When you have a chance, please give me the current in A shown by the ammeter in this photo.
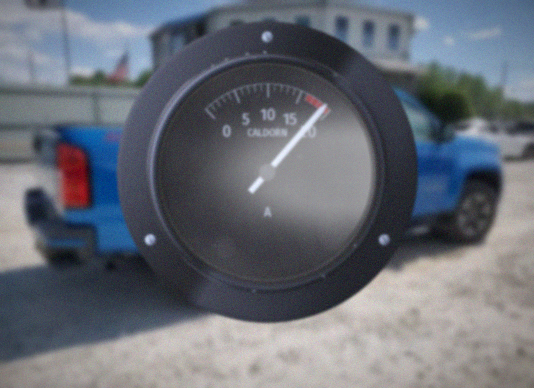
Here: 19 A
